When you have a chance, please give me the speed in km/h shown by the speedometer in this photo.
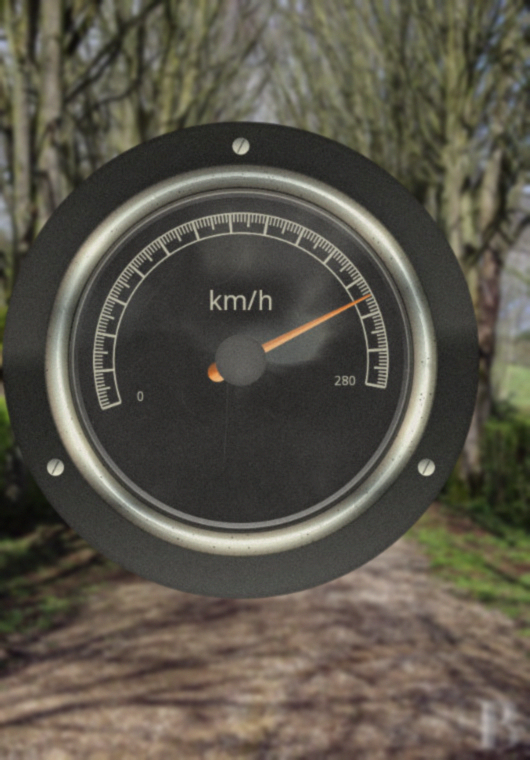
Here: 230 km/h
